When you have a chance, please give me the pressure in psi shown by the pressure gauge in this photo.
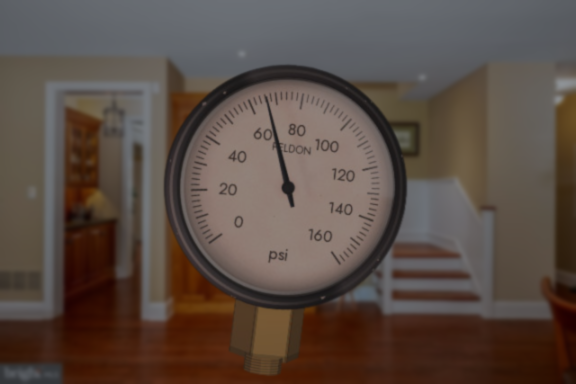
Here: 66 psi
